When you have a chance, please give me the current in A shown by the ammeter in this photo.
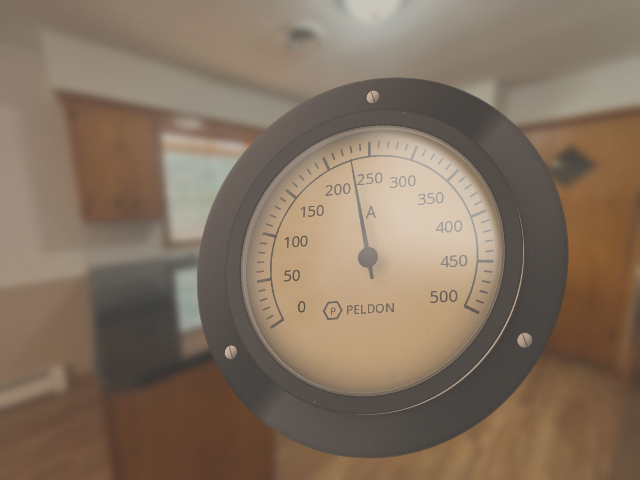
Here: 230 A
